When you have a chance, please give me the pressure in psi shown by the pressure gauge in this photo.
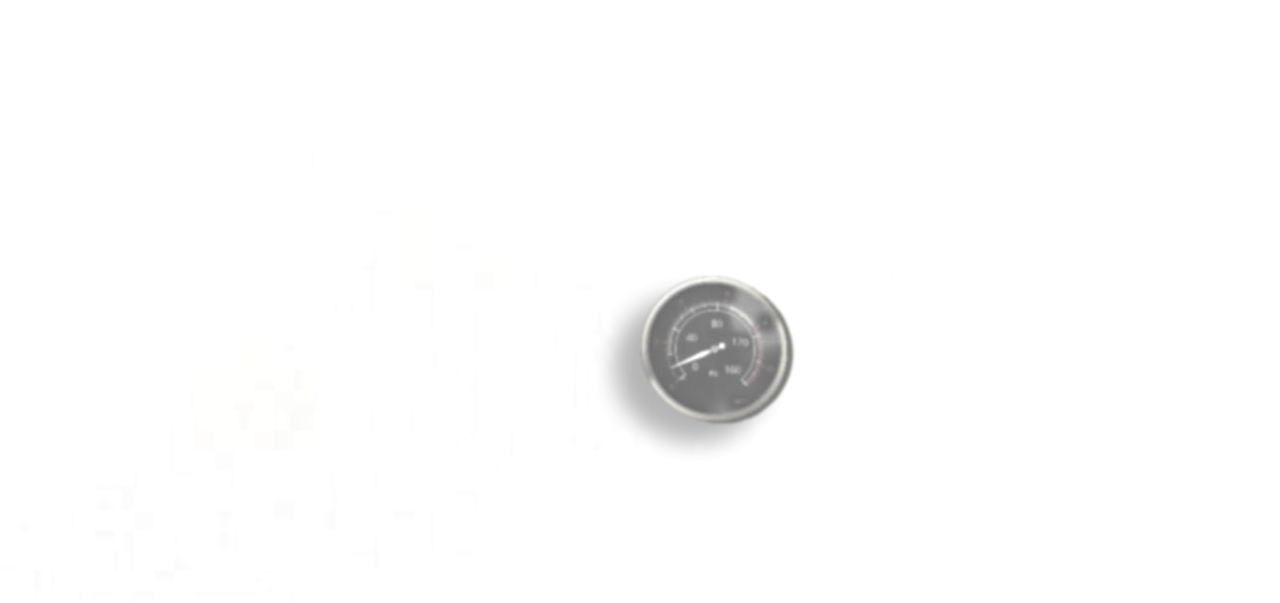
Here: 10 psi
